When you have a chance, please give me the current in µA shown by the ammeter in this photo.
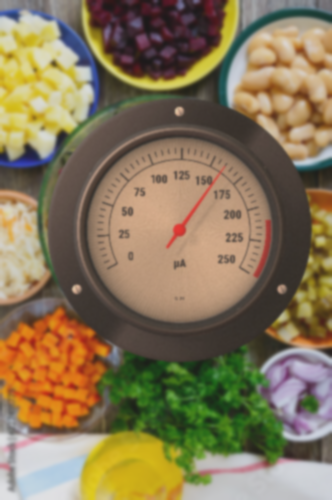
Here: 160 µA
